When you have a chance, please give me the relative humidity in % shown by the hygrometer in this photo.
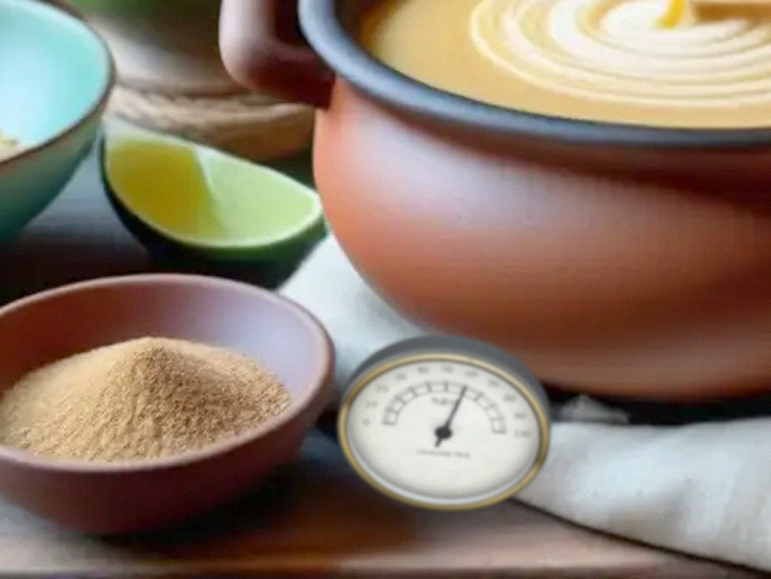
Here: 60 %
